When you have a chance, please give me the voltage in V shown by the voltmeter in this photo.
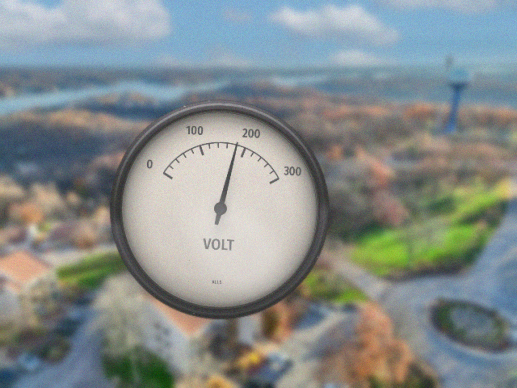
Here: 180 V
